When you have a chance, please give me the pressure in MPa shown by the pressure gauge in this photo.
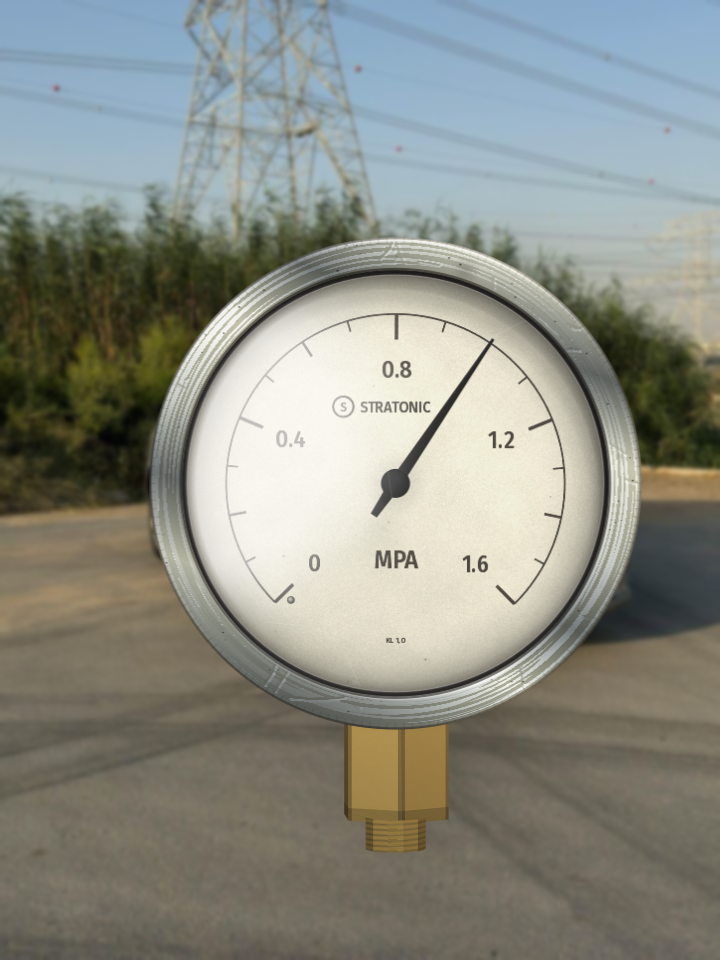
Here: 1 MPa
